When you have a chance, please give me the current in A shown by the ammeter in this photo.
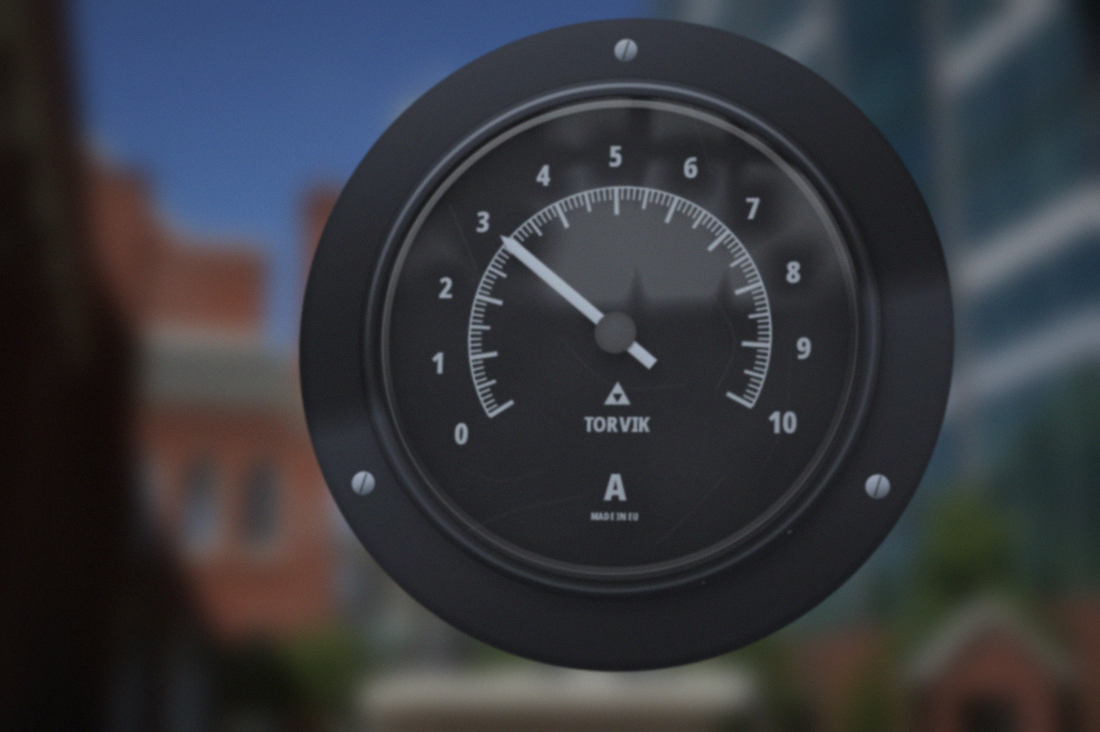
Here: 3 A
